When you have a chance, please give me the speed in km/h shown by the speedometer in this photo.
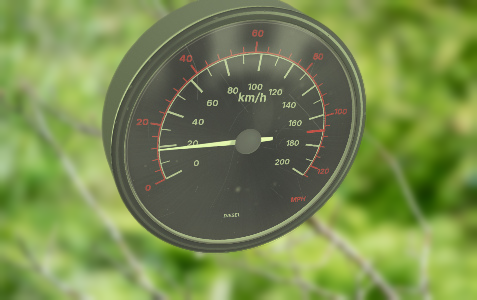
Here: 20 km/h
